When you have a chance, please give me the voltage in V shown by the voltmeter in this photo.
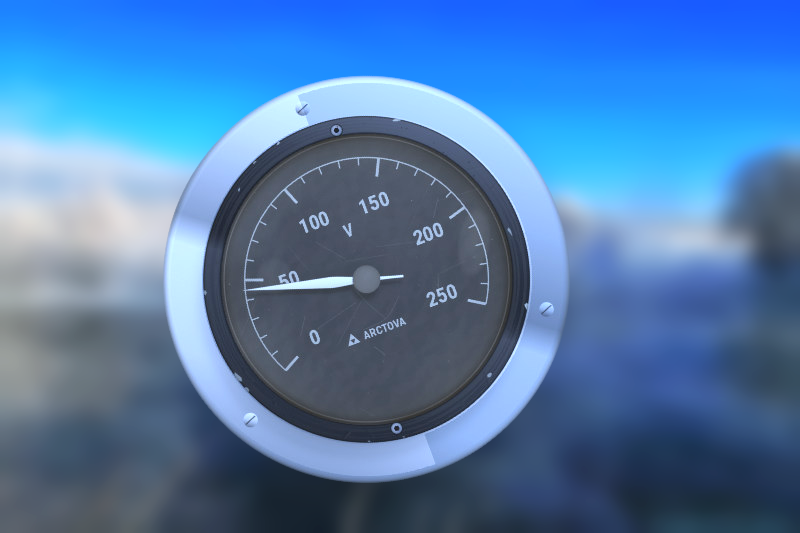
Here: 45 V
